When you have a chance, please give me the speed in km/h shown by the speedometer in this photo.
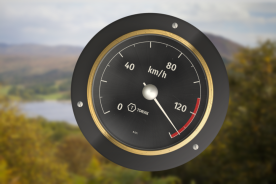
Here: 135 km/h
